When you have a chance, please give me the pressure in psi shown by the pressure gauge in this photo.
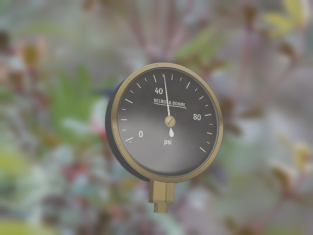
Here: 45 psi
